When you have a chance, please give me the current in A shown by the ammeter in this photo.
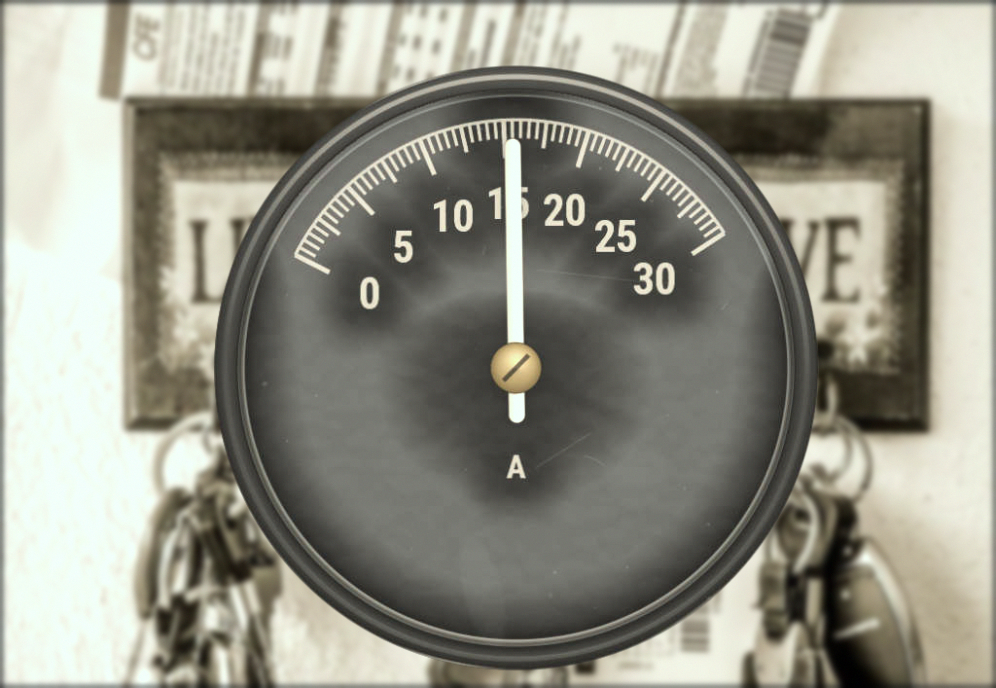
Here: 15.5 A
